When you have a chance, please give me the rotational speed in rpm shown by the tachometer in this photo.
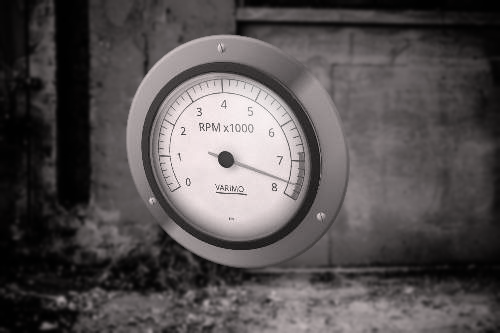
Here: 7600 rpm
